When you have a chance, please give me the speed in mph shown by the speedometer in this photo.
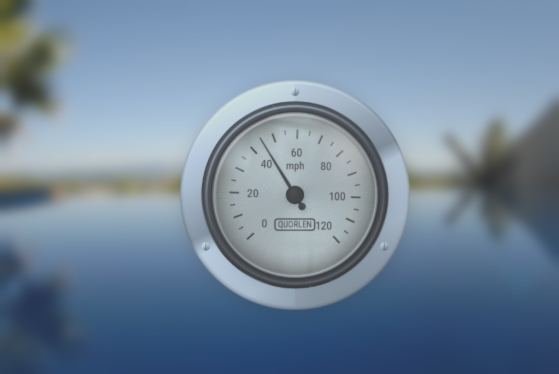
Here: 45 mph
